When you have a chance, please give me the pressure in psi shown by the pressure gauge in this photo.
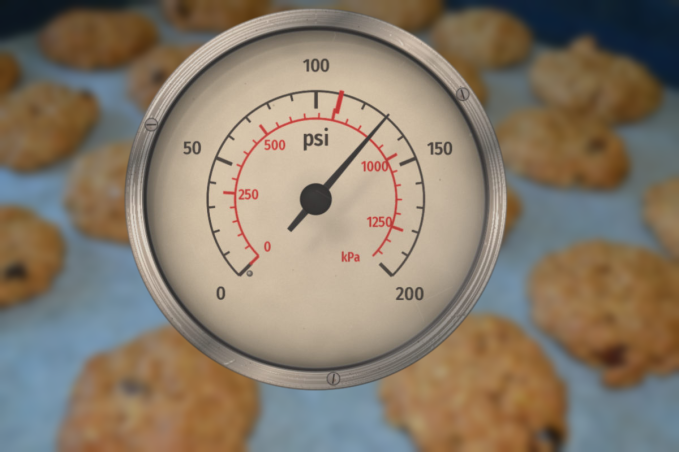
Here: 130 psi
